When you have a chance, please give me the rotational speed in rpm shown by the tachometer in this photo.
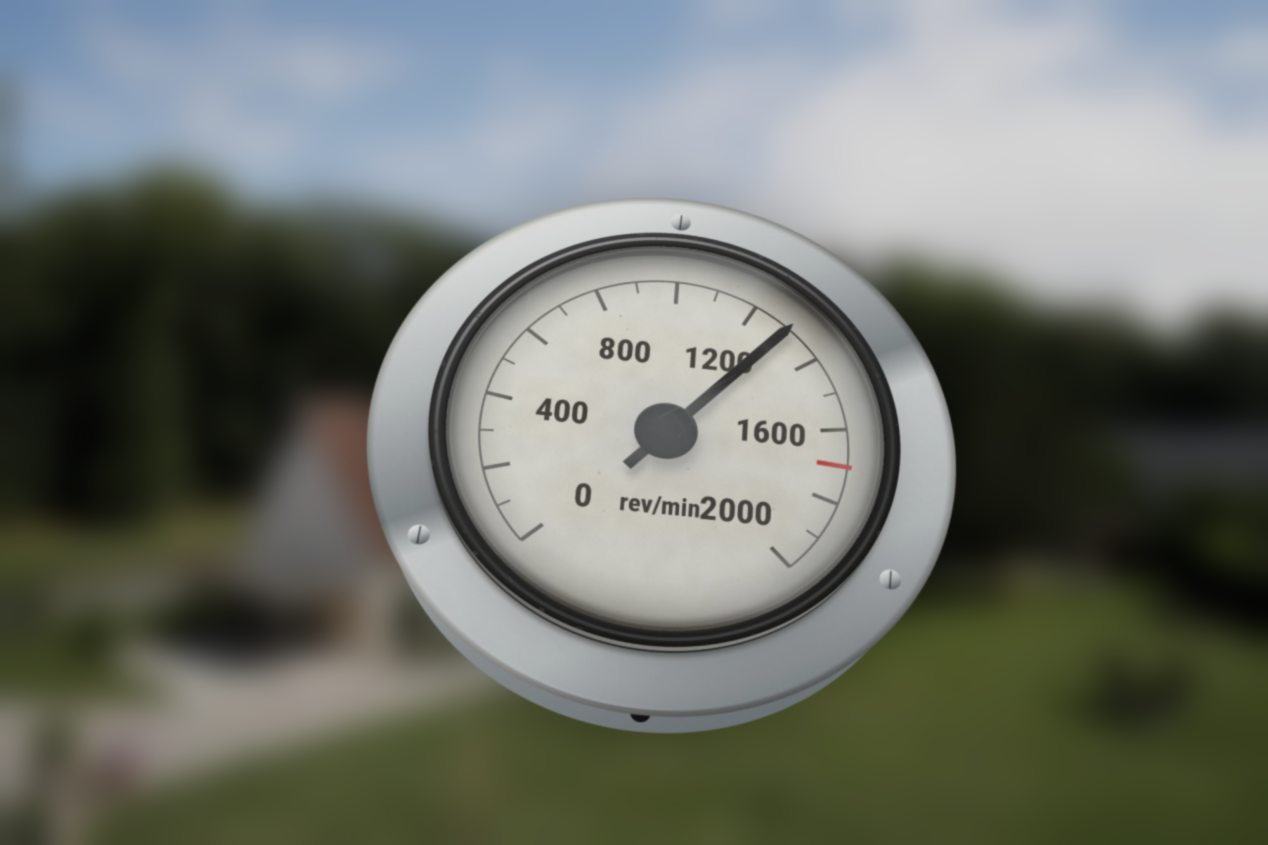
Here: 1300 rpm
